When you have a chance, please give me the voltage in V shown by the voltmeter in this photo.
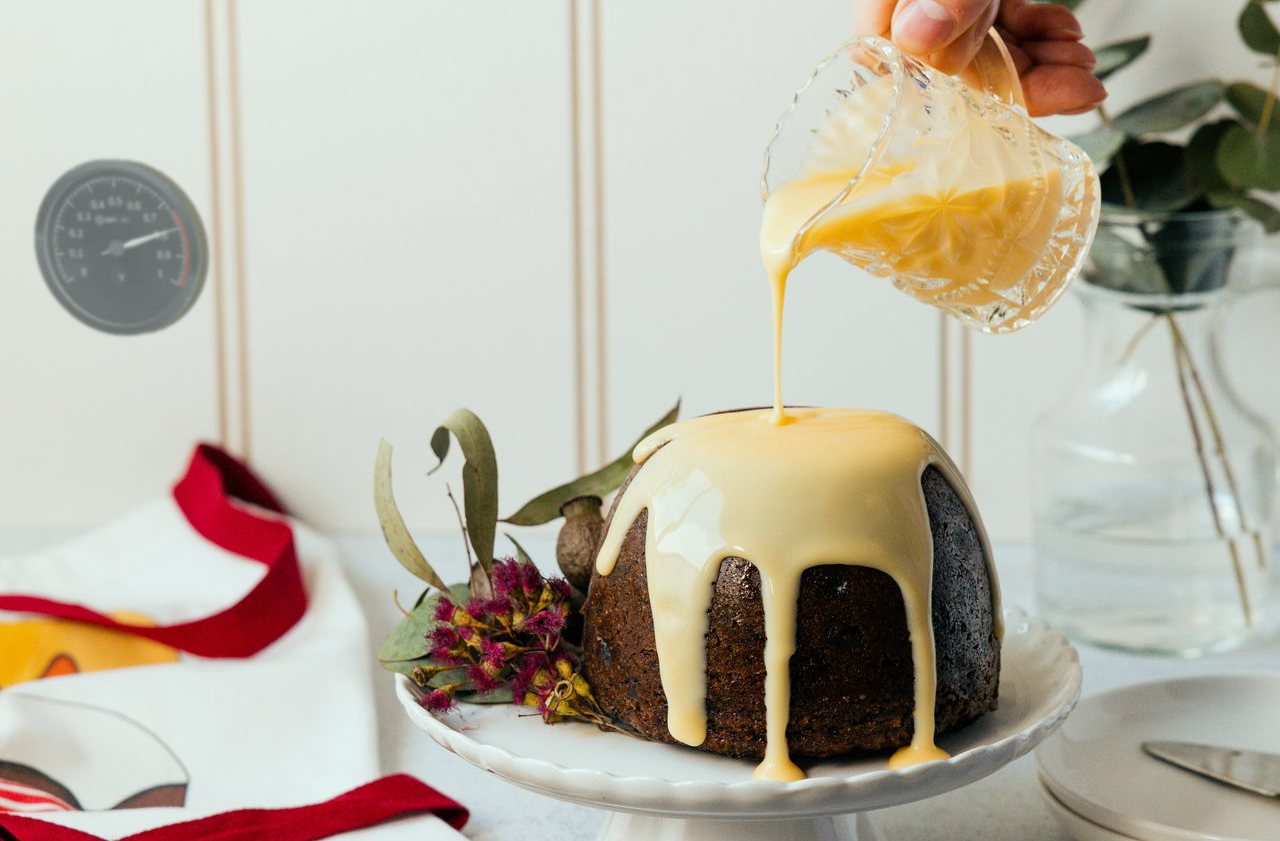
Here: 0.8 V
